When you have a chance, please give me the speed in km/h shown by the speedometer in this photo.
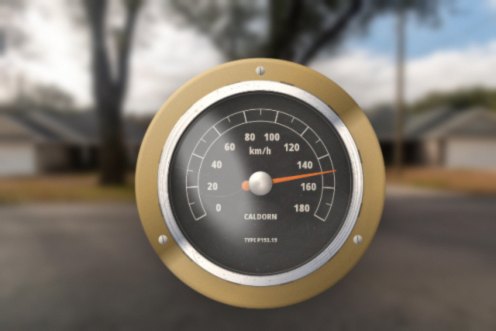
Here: 150 km/h
